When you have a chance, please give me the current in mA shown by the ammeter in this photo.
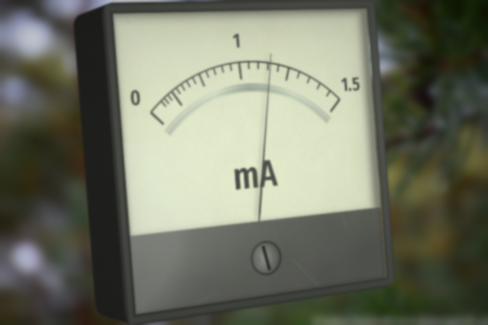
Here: 1.15 mA
